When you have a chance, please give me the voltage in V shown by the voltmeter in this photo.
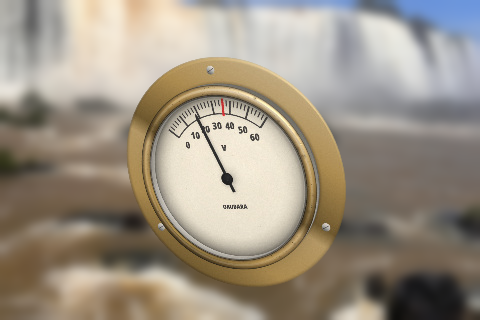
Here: 20 V
